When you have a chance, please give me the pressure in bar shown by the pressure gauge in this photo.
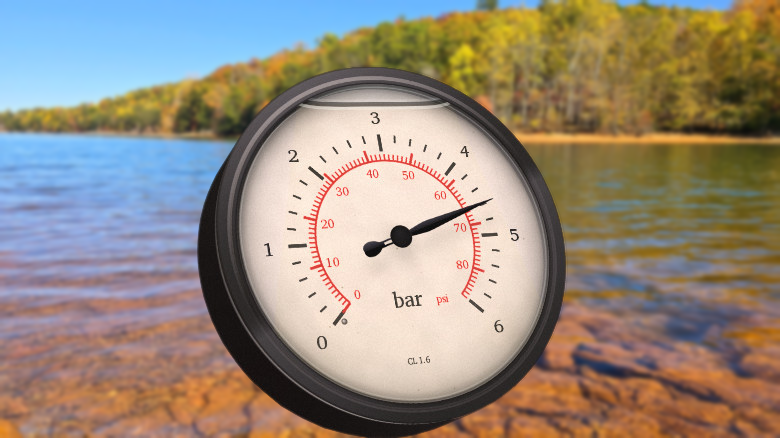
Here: 4.6 bar
